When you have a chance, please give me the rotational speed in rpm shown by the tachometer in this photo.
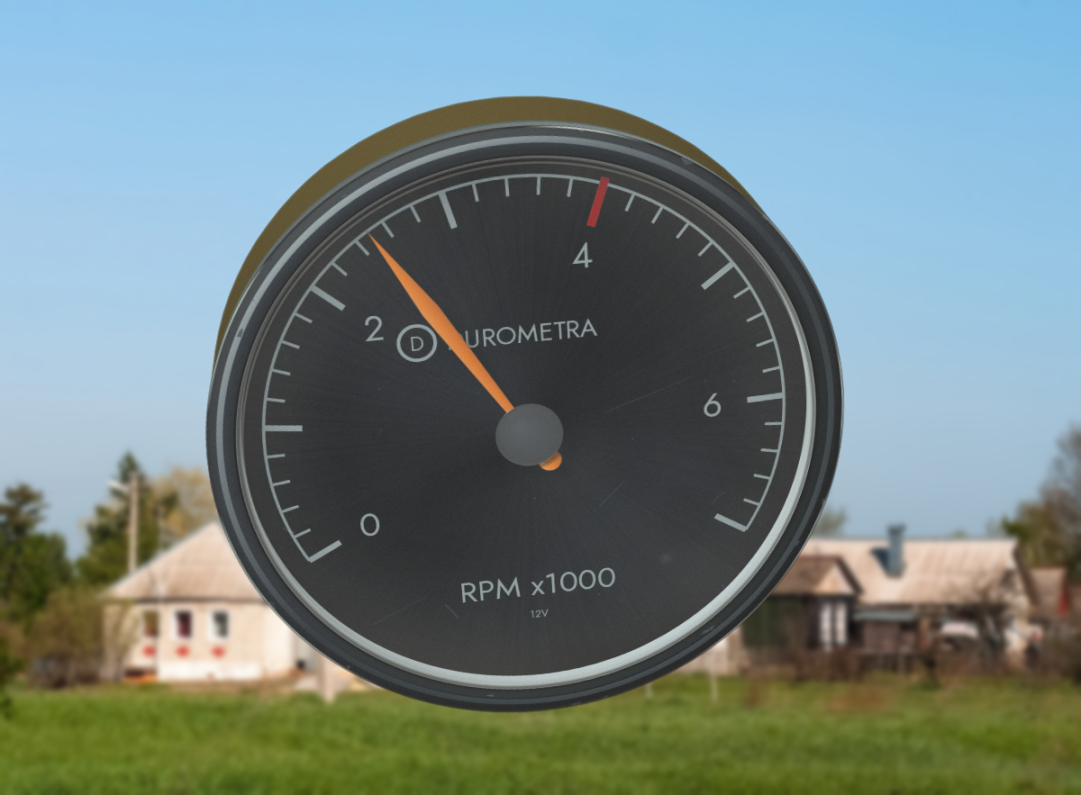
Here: 2500 rpm
